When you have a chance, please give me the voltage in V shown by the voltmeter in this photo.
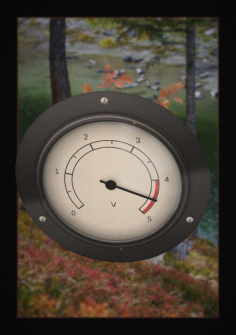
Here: 4.5 V
